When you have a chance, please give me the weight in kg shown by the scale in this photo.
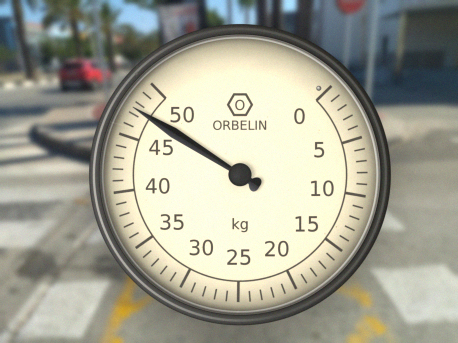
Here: 47.5 kg
